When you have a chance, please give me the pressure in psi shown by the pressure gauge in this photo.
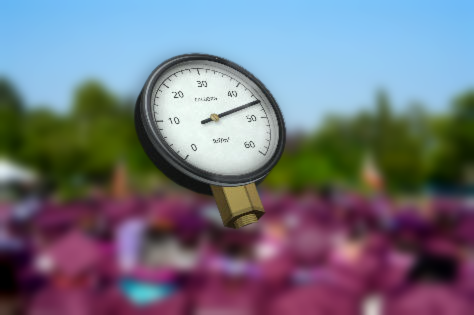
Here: 46 psi
